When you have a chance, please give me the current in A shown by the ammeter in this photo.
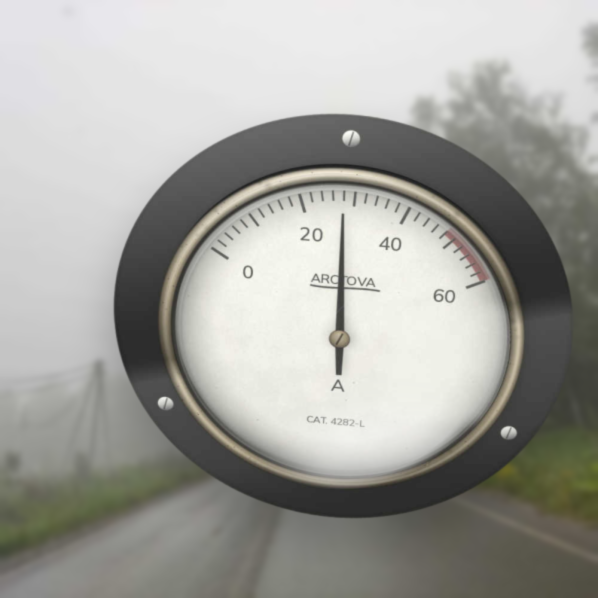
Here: 28 A
